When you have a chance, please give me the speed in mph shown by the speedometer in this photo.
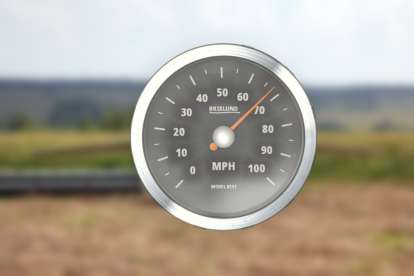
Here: 67.5 mph
